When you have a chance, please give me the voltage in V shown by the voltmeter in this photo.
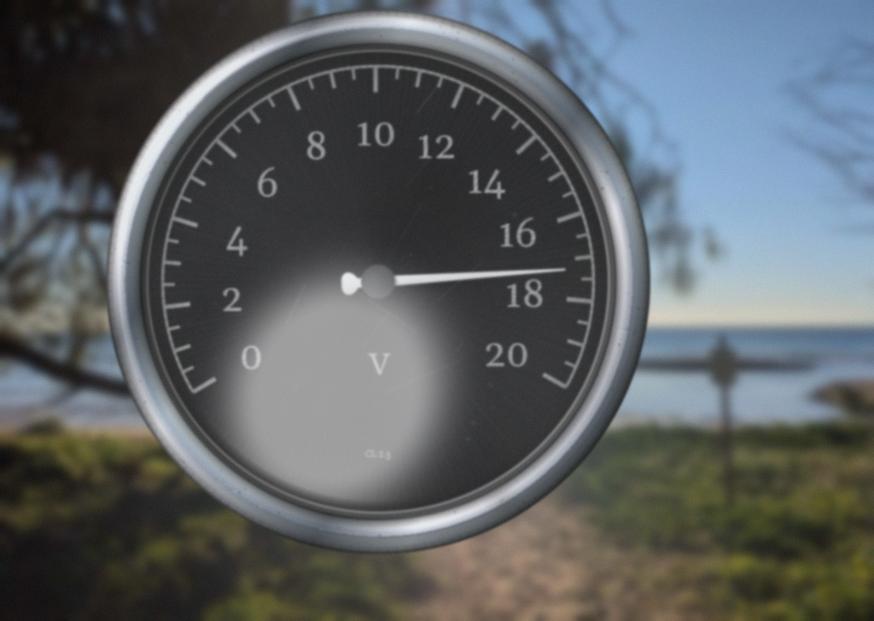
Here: 17.25 V
